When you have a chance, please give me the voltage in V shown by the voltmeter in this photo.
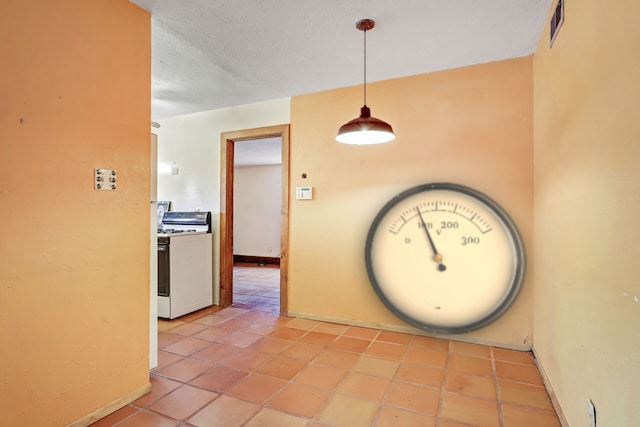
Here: 100 V
